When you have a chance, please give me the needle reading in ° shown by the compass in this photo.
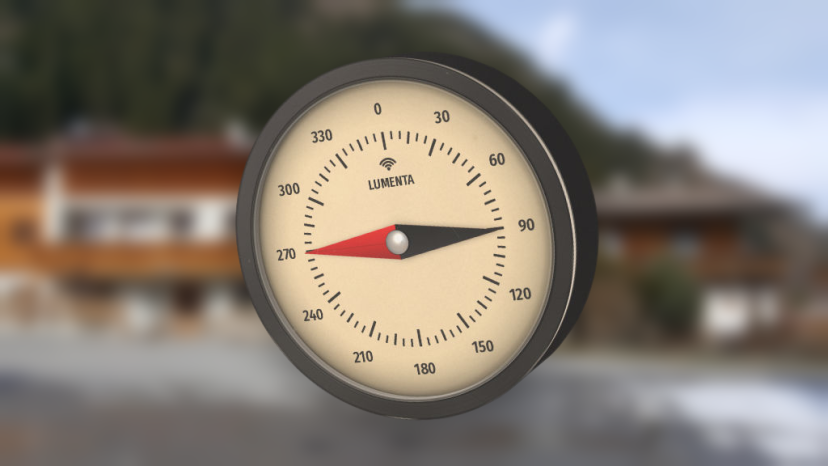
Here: 270 °
